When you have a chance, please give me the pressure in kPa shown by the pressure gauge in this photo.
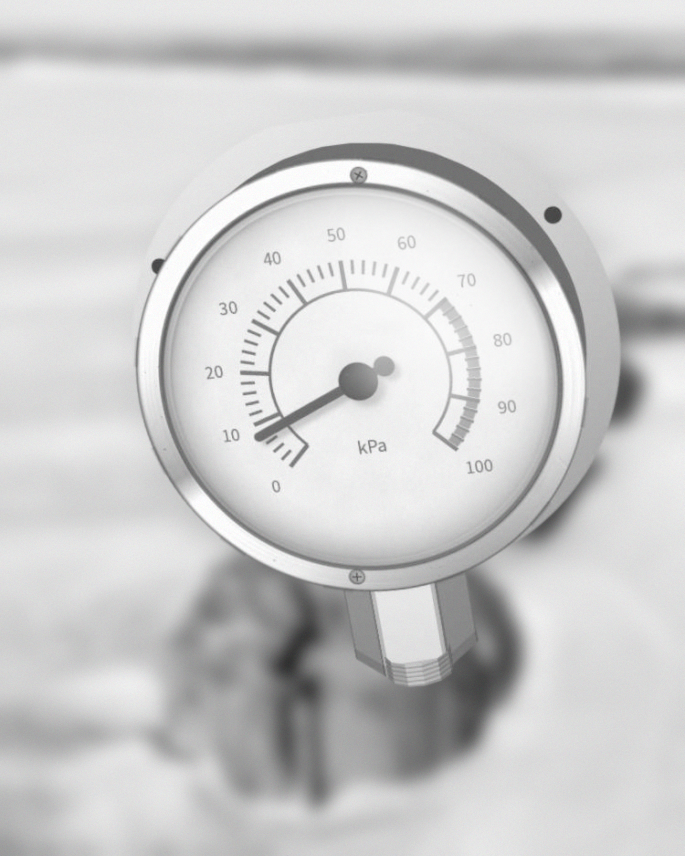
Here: 8 kPa
